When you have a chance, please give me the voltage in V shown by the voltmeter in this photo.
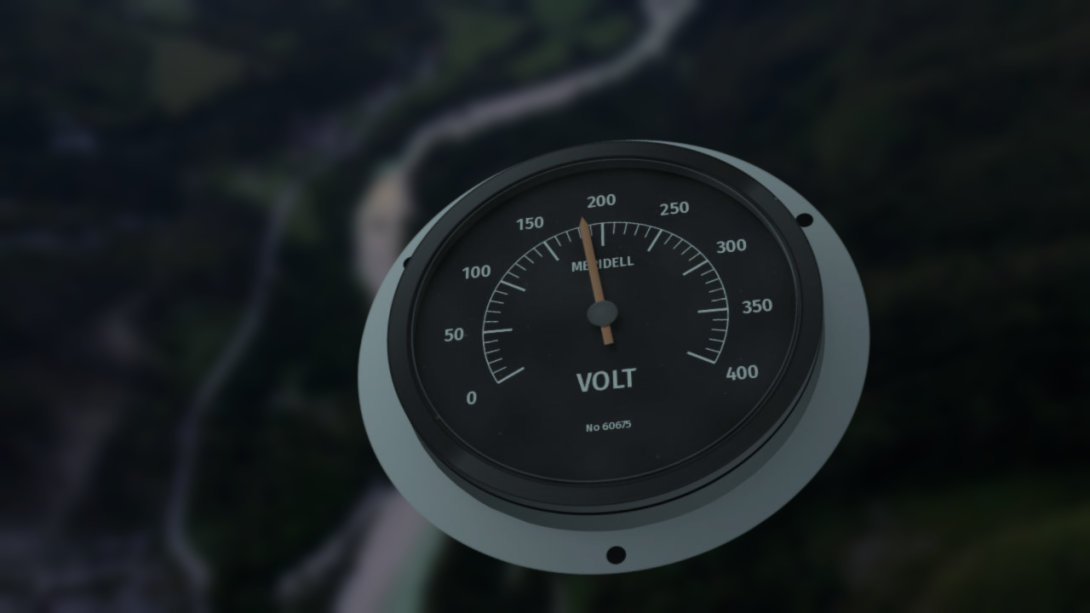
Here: 185 V
